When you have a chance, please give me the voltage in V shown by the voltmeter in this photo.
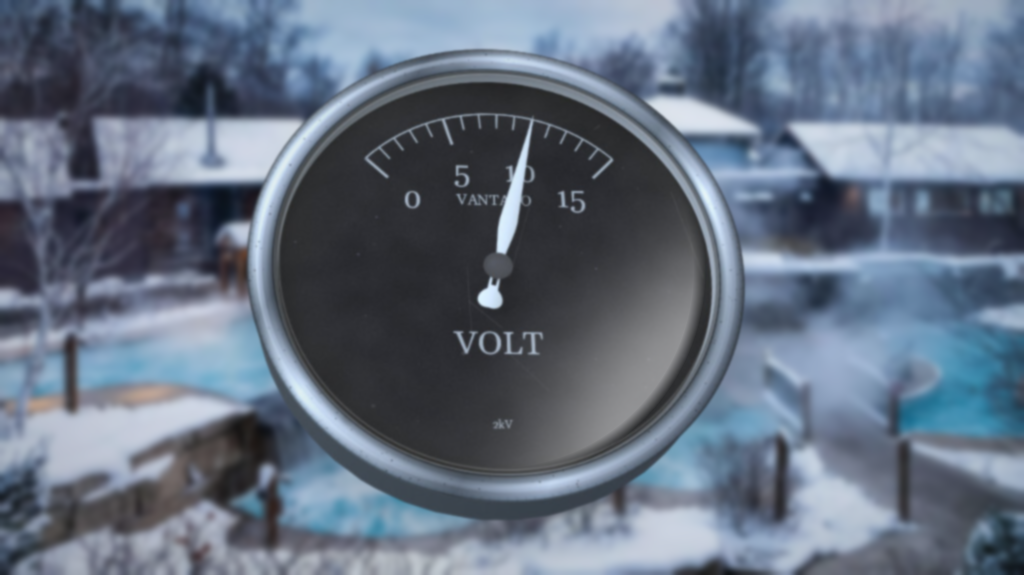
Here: 10 V
